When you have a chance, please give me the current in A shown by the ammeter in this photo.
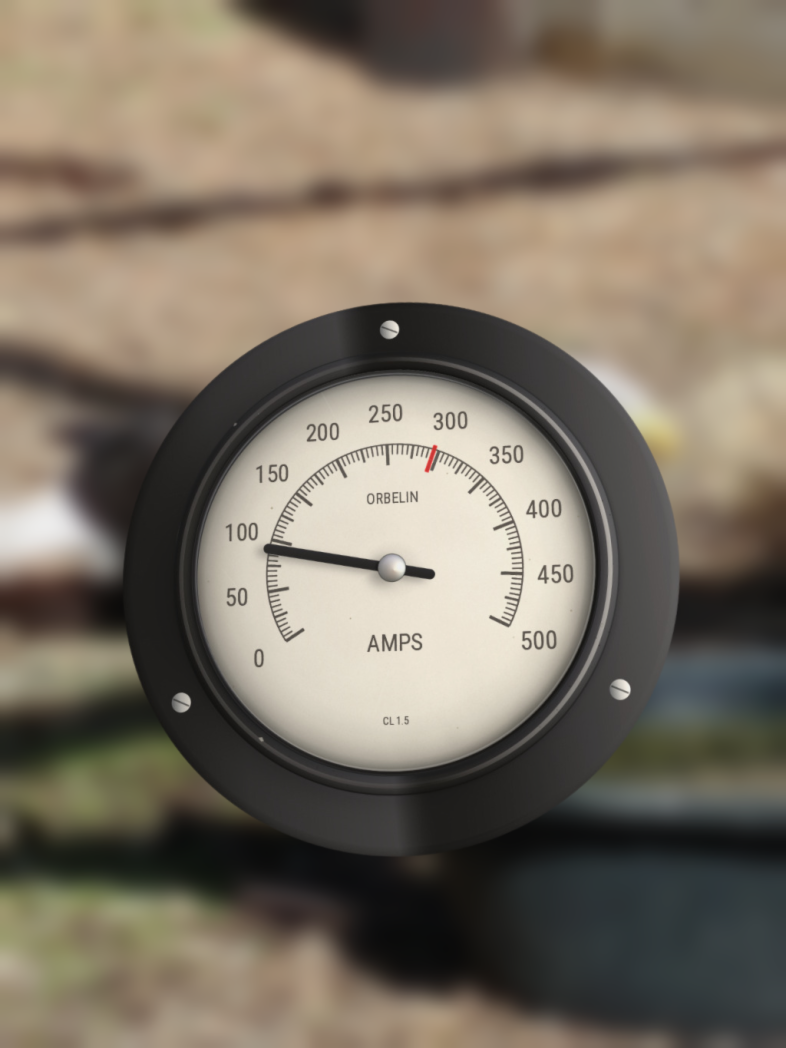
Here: 90 A
